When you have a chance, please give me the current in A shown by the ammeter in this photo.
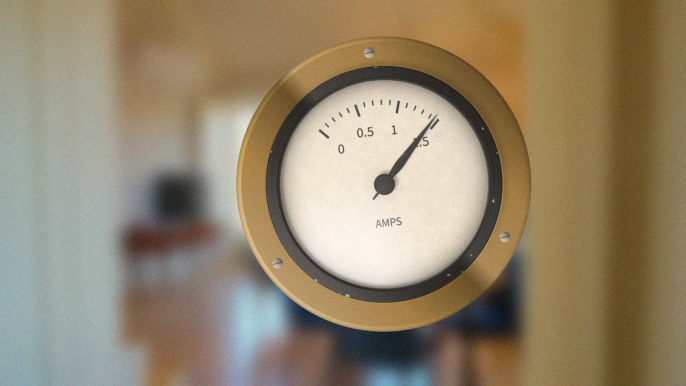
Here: 1.45 A
